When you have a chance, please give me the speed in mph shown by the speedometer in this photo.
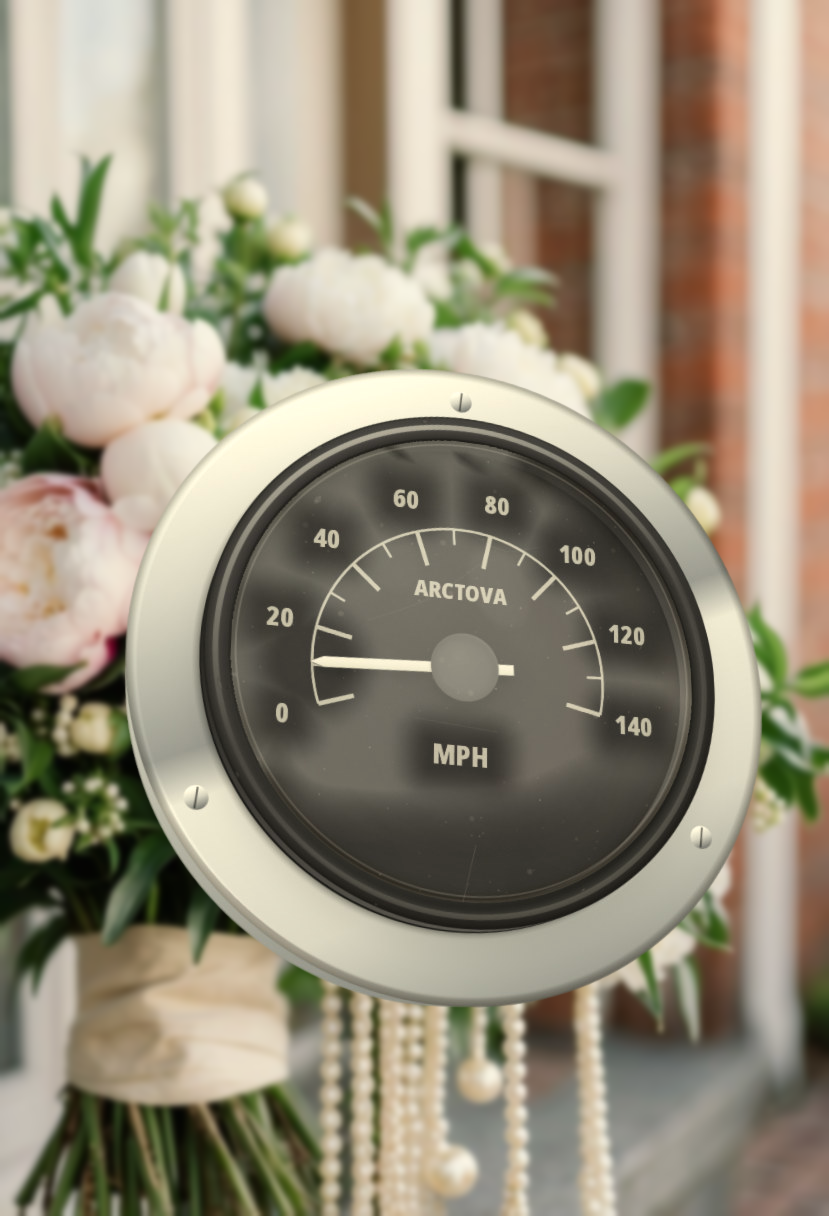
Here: 10 mph
